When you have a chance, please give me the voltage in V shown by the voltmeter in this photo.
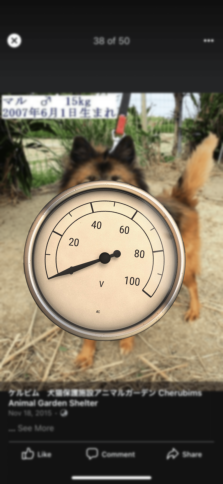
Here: 0 V
